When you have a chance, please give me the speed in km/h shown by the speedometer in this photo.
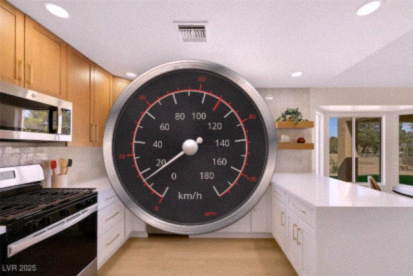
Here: 15 km/h
